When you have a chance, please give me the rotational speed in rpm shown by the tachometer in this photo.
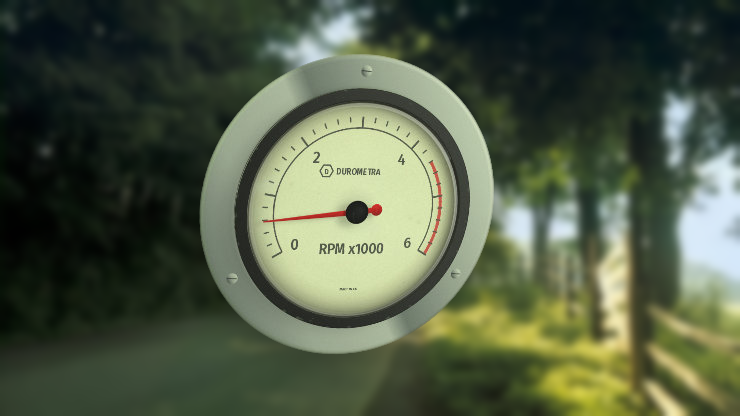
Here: 600 rpm
